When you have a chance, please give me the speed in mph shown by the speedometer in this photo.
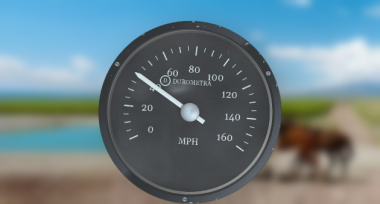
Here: 40 mph
